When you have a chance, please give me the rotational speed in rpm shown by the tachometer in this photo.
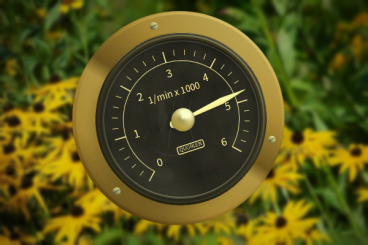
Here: 4800 rpm
